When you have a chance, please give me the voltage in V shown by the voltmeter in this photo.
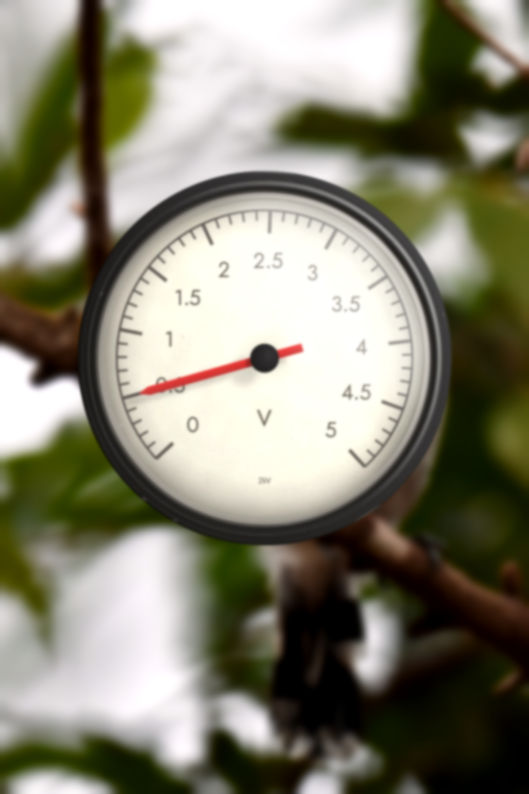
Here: 0.5 V
